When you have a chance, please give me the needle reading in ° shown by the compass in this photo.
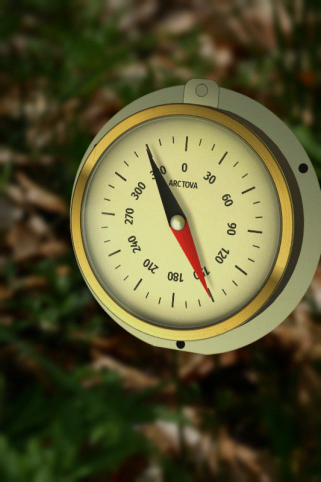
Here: 150 °
